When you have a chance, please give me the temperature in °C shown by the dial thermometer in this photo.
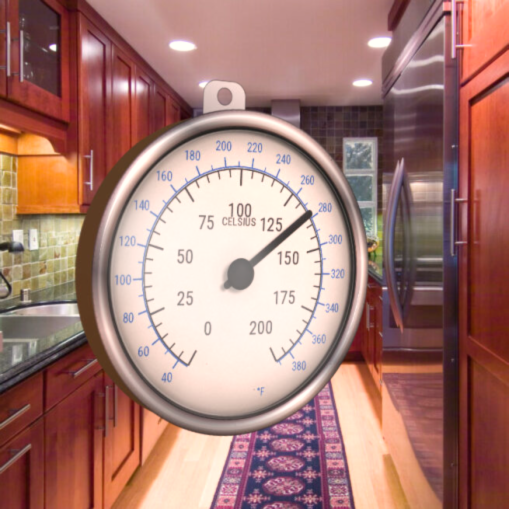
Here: 135 °C
